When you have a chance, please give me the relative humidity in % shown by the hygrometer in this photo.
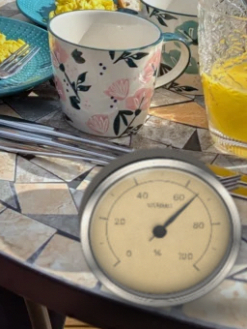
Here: 65 %
